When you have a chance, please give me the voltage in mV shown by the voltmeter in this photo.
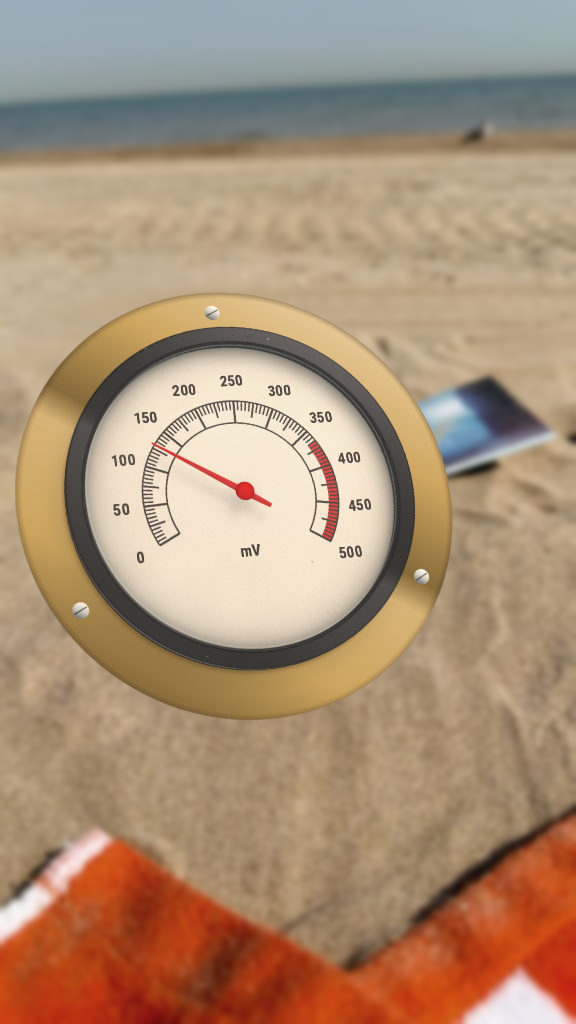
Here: 125 mV
